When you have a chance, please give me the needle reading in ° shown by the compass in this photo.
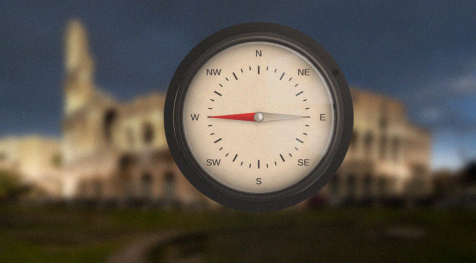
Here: 270 °
